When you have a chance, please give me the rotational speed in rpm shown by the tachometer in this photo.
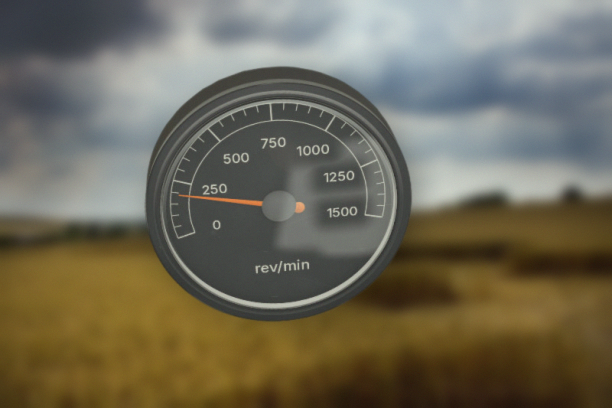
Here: 200 rpm
